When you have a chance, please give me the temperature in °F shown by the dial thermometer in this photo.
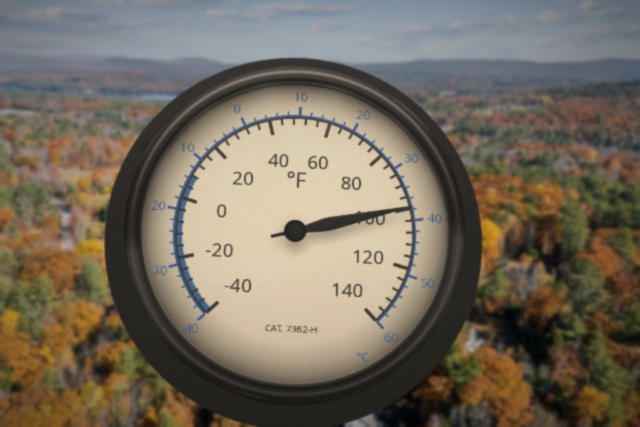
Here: 100 °F
